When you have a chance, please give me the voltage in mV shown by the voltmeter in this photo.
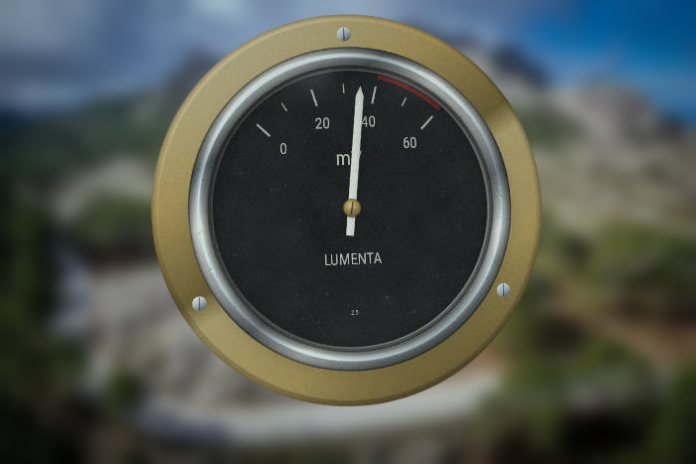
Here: 35 mV
